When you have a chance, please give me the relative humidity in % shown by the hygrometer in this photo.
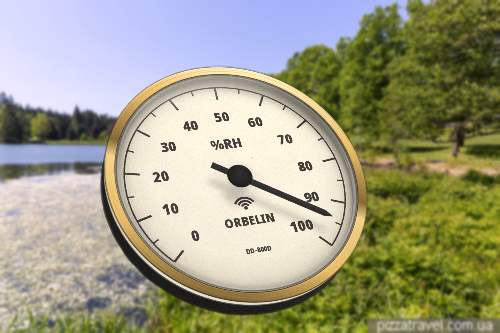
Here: 95 %
